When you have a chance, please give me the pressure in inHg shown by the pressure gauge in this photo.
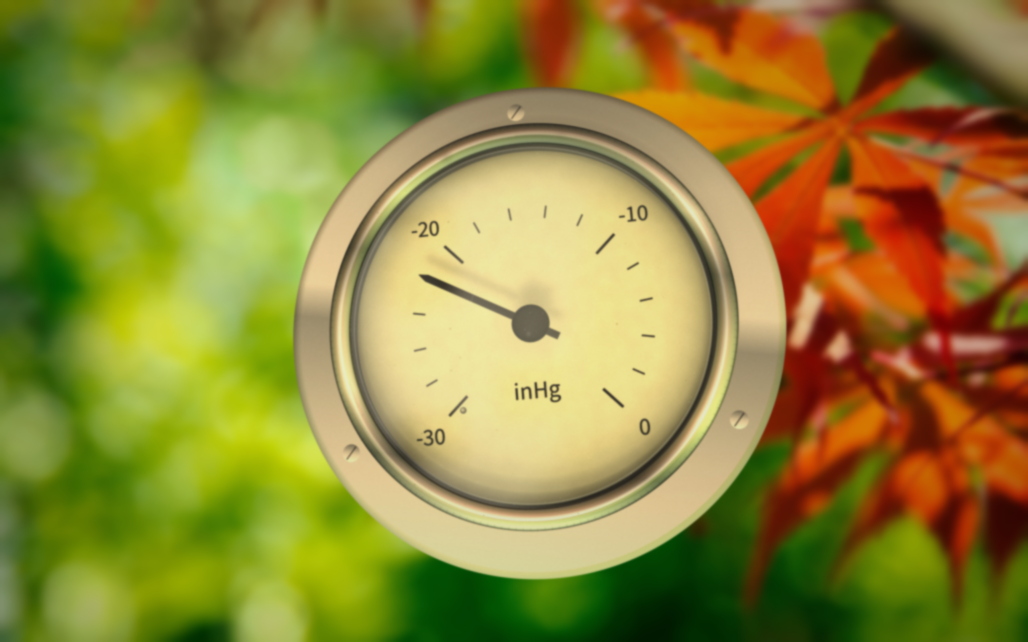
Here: -22 inHg
